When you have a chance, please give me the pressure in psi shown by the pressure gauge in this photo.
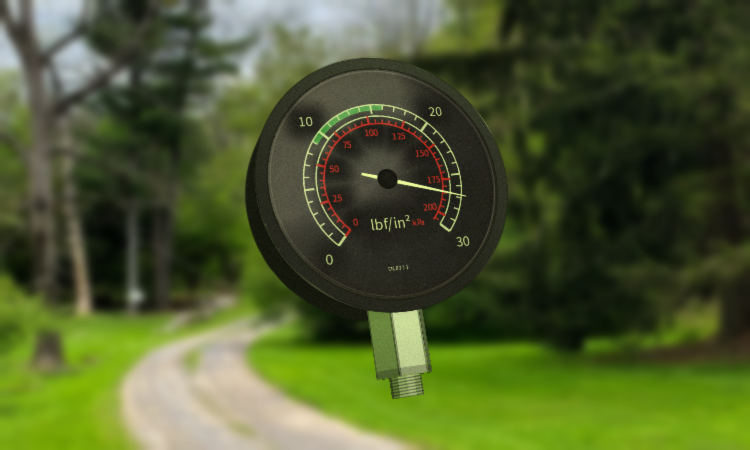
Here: 27 psi
